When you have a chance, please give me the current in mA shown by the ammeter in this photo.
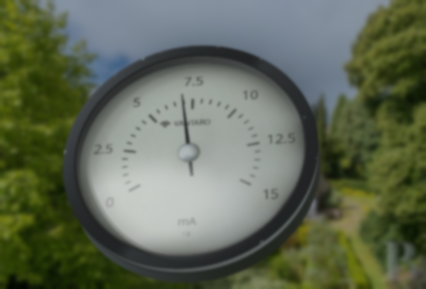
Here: 7 mA
